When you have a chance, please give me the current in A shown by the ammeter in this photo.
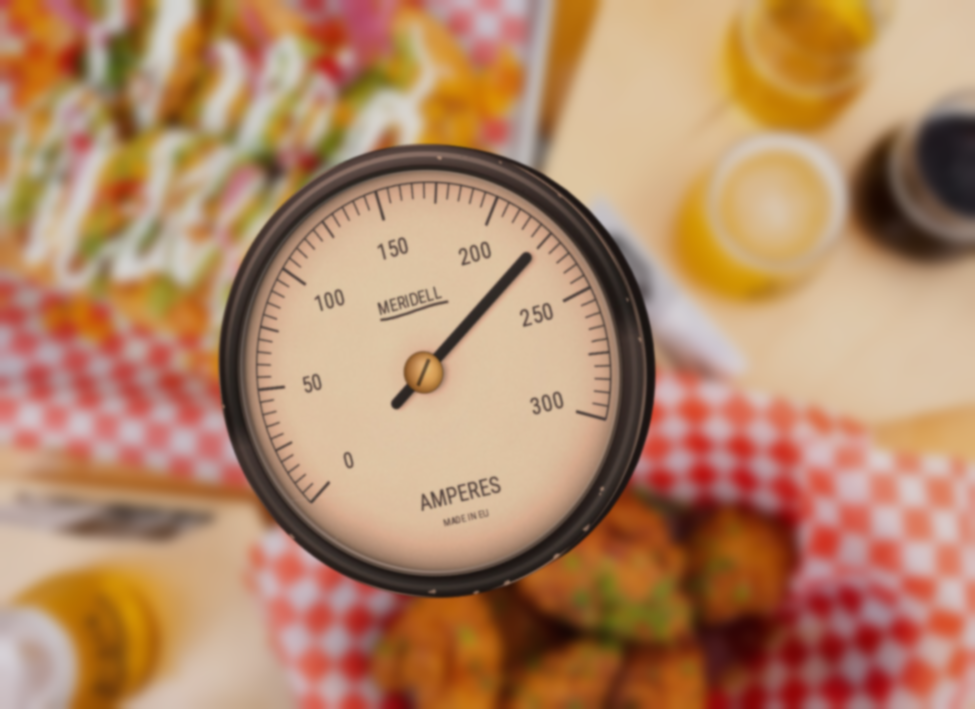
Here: 225 A
